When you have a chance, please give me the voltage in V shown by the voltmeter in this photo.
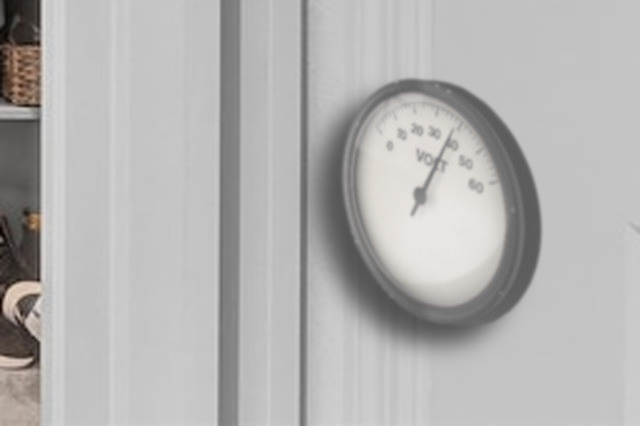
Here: 40 V
